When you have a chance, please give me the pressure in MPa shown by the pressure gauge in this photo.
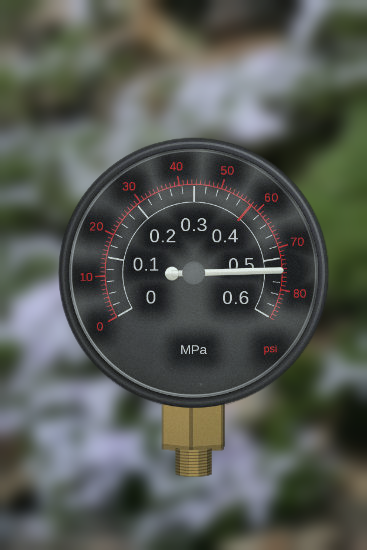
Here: 0.52 MPa
